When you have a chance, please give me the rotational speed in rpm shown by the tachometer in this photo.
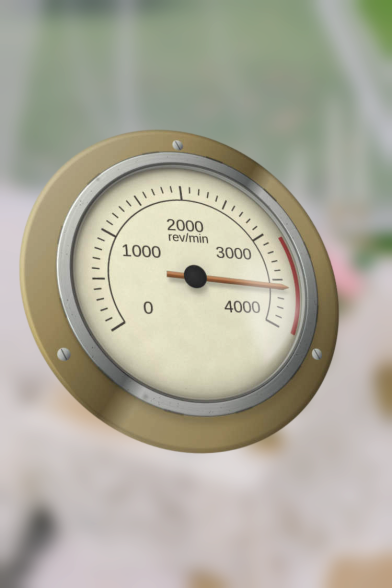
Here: 3600 rpm
